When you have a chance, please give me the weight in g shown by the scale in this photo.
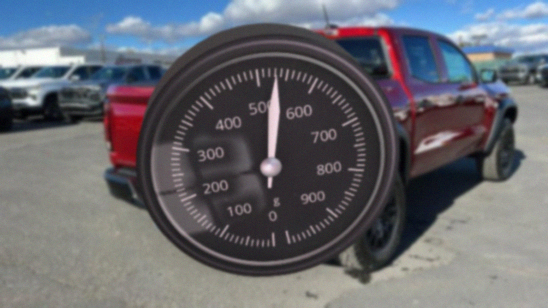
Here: 530 g
